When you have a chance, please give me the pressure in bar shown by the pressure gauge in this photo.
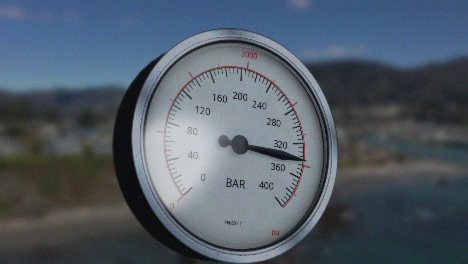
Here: 340 bar
